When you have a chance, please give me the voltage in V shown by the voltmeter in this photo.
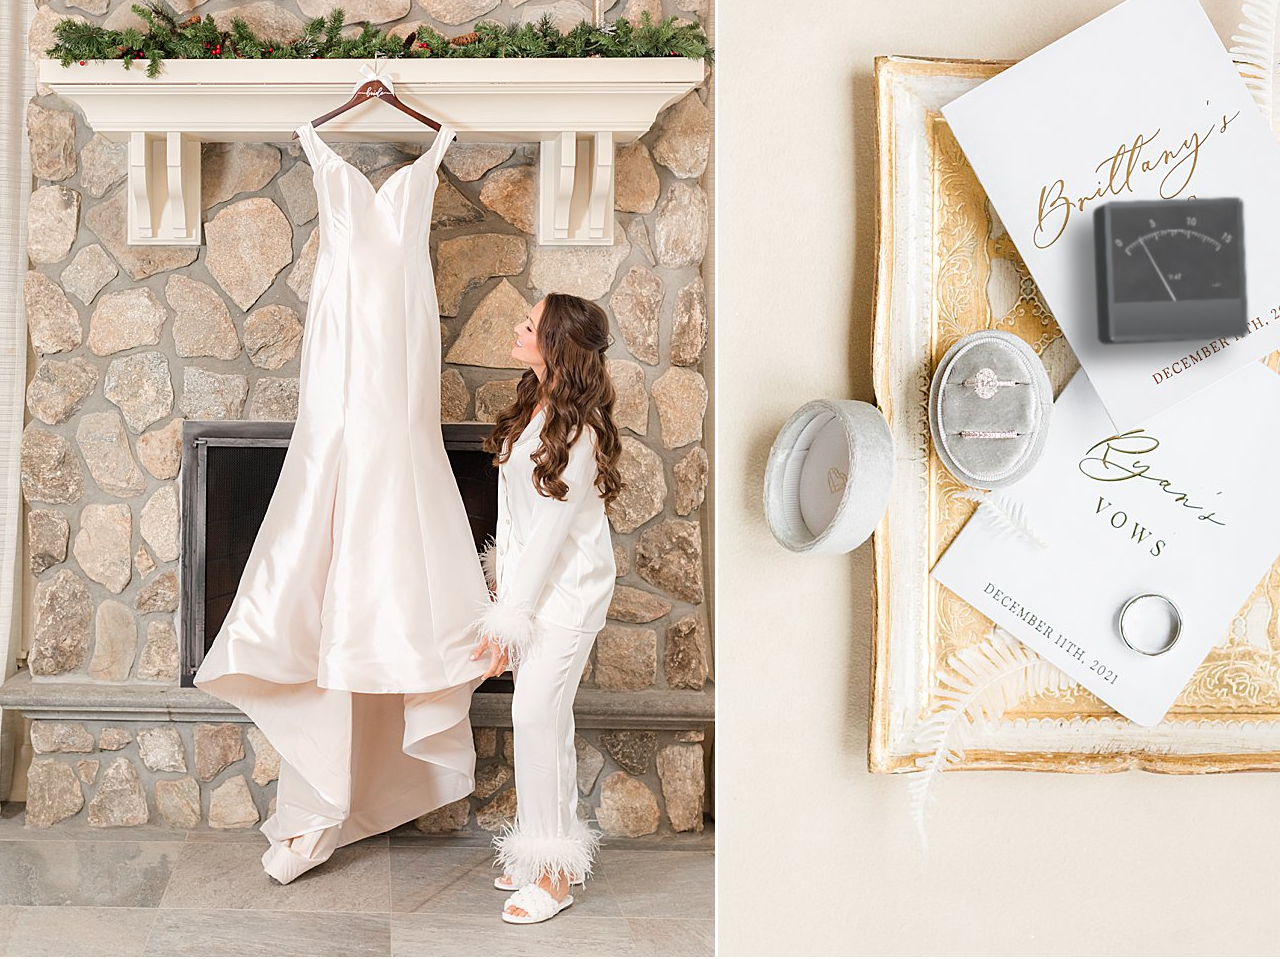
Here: 2.5 V
